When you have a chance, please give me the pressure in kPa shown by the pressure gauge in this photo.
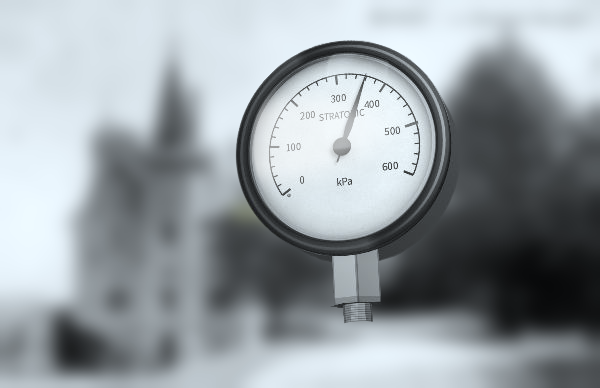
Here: 360 kPa
